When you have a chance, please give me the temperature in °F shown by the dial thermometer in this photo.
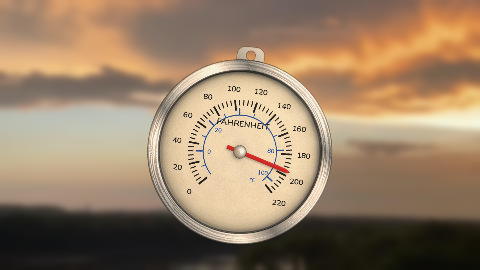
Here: 196 °F
